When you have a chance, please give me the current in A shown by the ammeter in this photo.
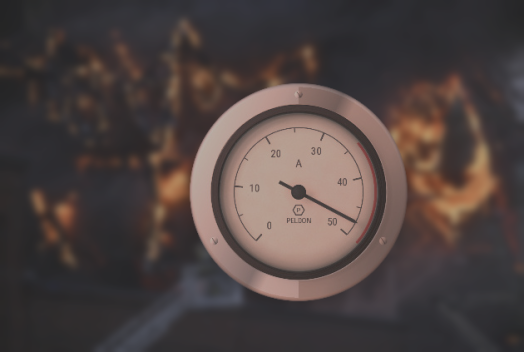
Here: 47.5 A
